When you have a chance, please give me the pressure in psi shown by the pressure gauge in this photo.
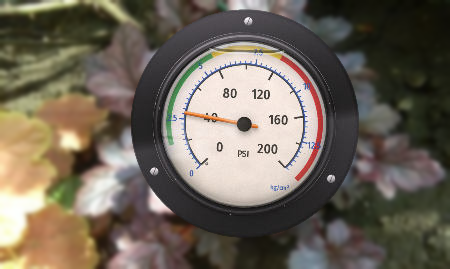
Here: 40 psi
